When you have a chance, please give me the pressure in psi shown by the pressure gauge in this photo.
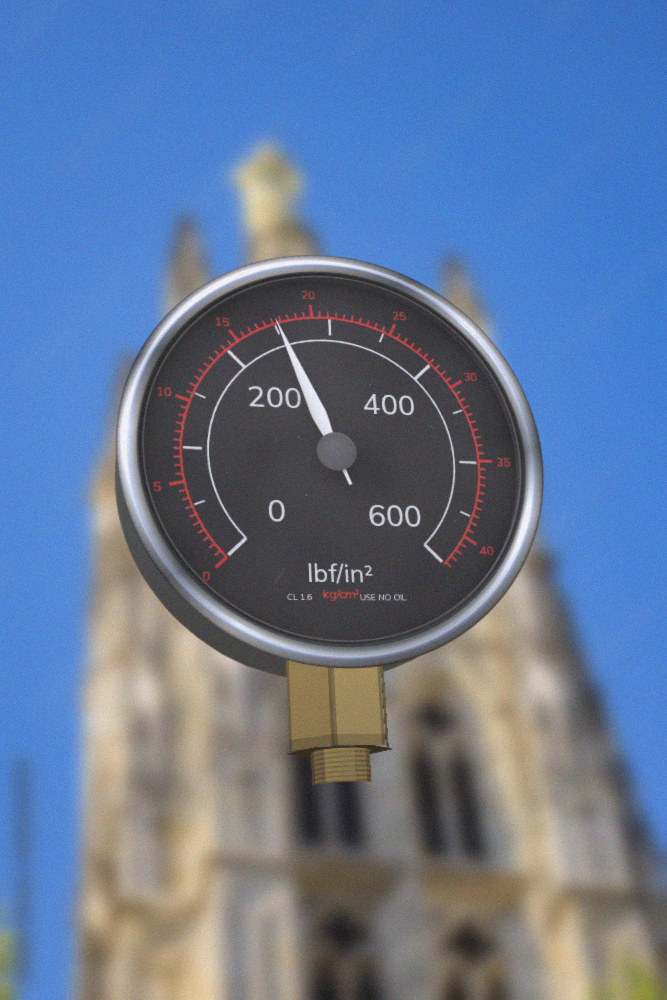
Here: 250 psi
